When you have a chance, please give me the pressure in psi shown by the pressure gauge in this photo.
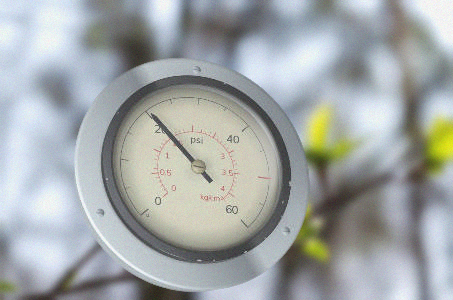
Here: 20 psi
